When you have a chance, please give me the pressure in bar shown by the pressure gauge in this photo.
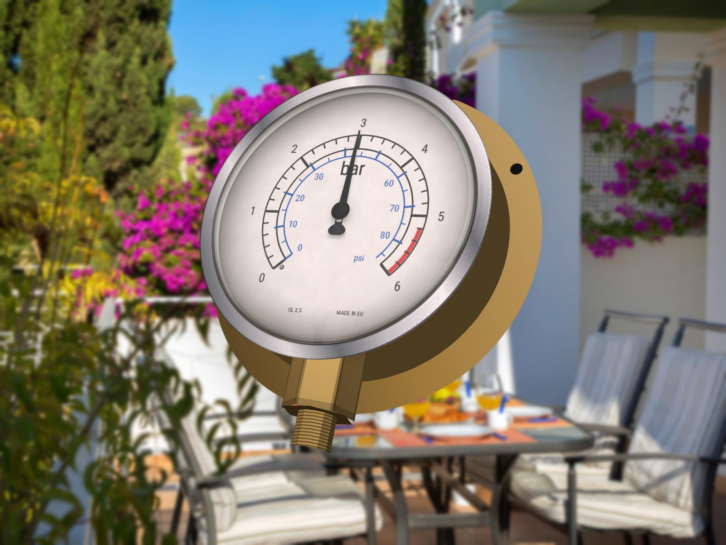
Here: 3 bar
